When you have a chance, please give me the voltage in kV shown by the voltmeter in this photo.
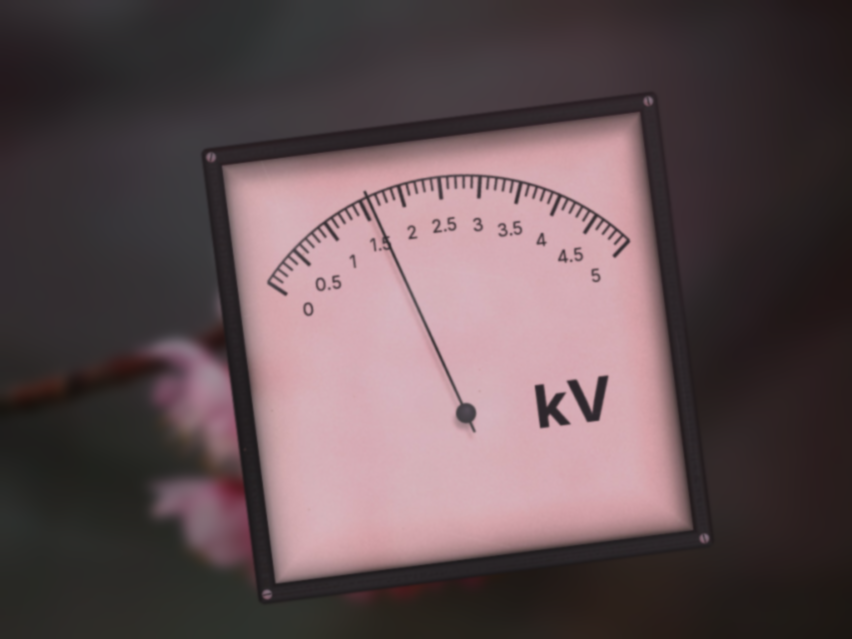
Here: 1.6 kV
